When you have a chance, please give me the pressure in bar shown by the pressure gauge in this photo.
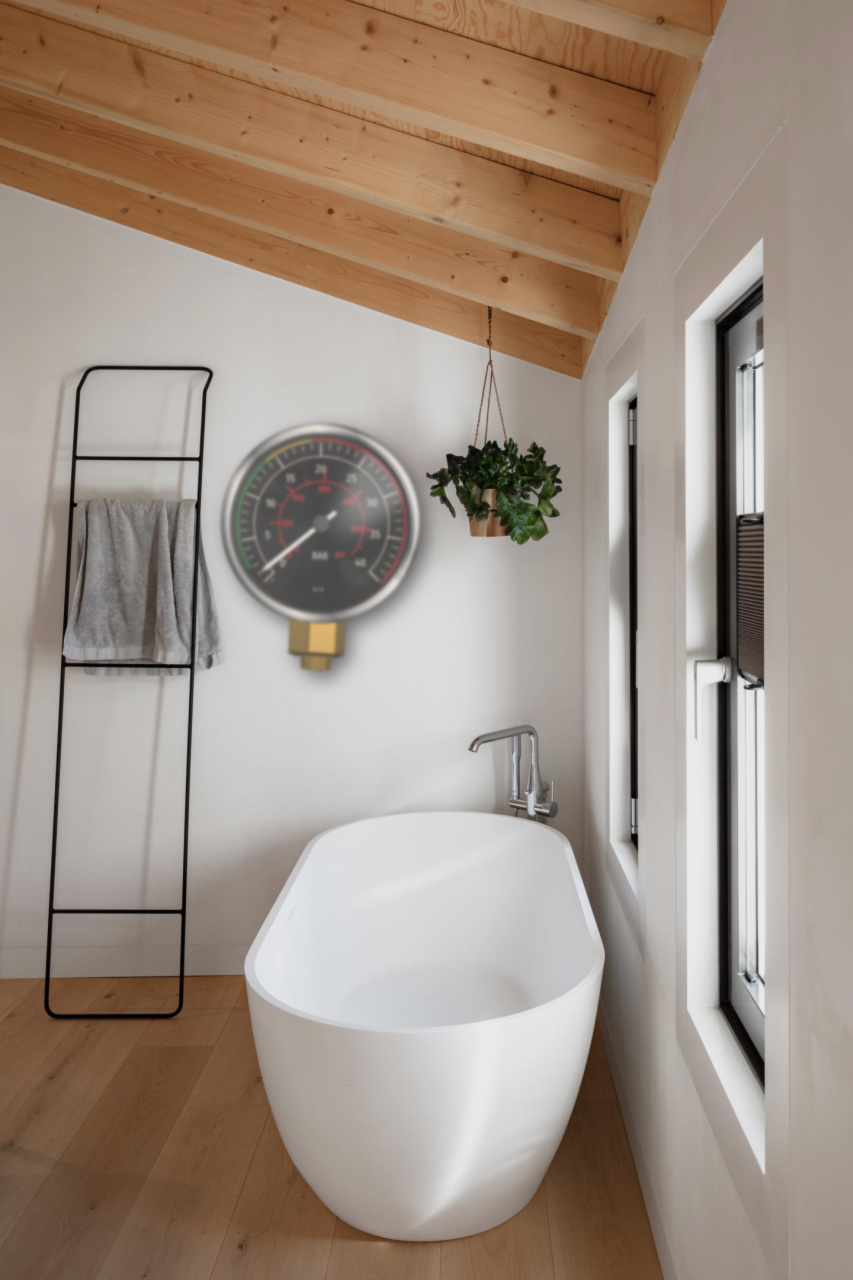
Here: 1 bar
